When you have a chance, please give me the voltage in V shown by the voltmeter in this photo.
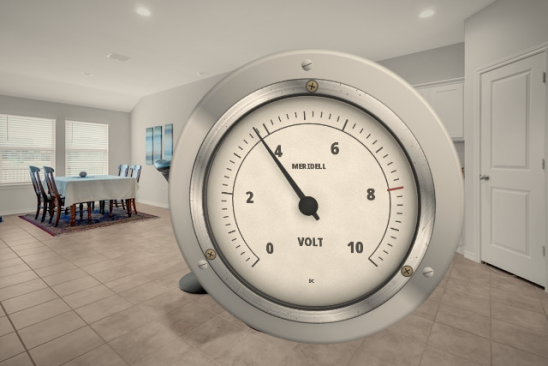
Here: 3.8 V
